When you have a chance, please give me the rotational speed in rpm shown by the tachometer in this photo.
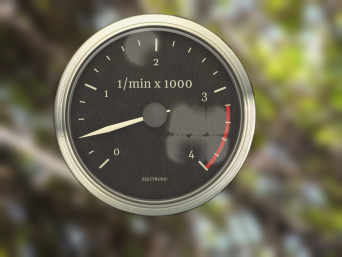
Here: 400 rpm
